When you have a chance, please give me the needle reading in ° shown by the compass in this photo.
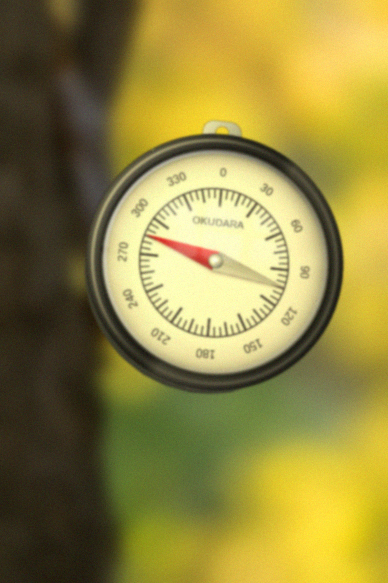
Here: 285 °
